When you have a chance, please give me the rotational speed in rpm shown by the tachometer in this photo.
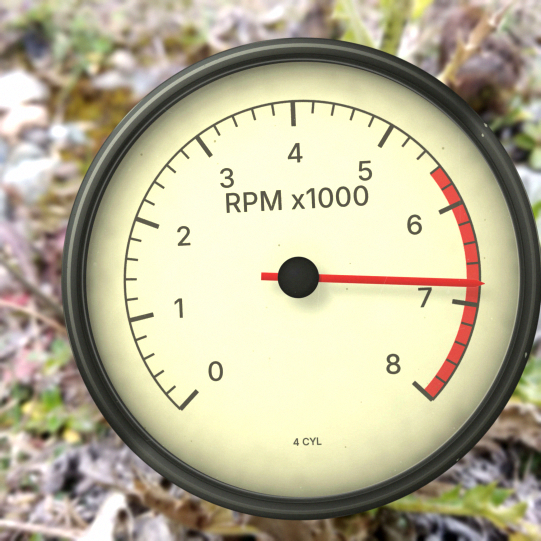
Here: 6800 rpm
